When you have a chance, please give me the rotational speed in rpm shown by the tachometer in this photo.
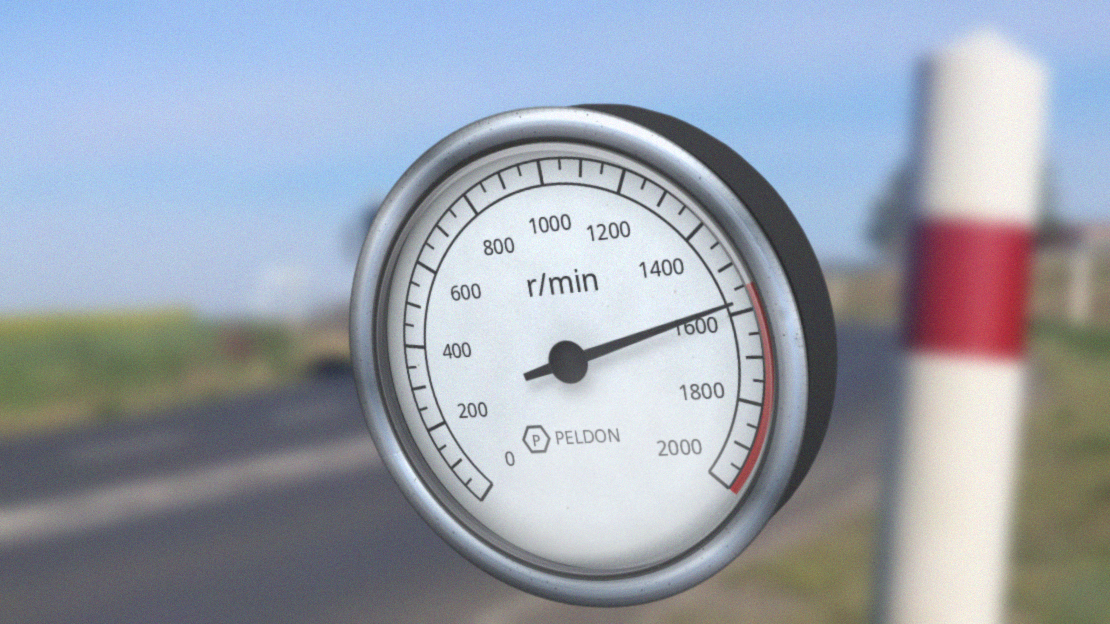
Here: 1575 rpm
